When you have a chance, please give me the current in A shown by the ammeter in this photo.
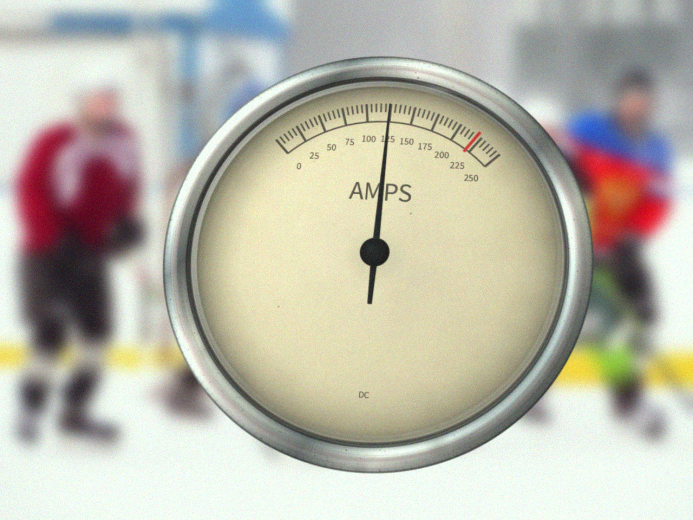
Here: 125 A
